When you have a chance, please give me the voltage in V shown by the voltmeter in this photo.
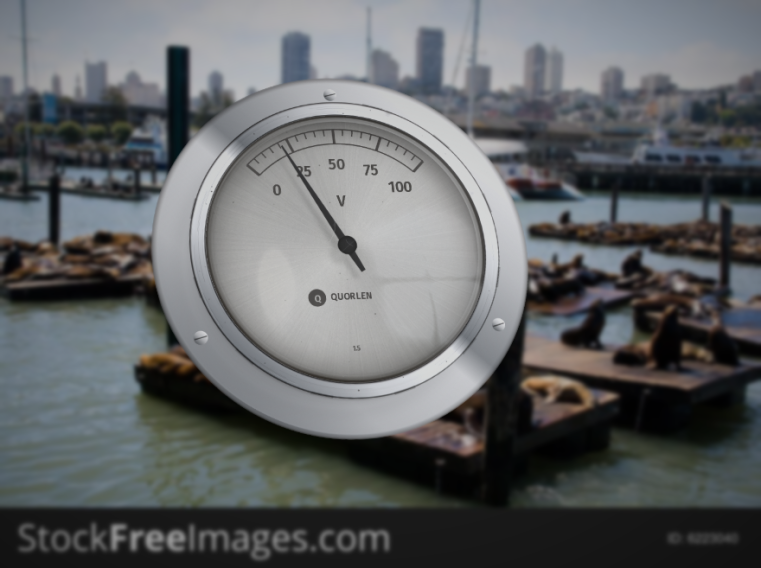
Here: 20 V
